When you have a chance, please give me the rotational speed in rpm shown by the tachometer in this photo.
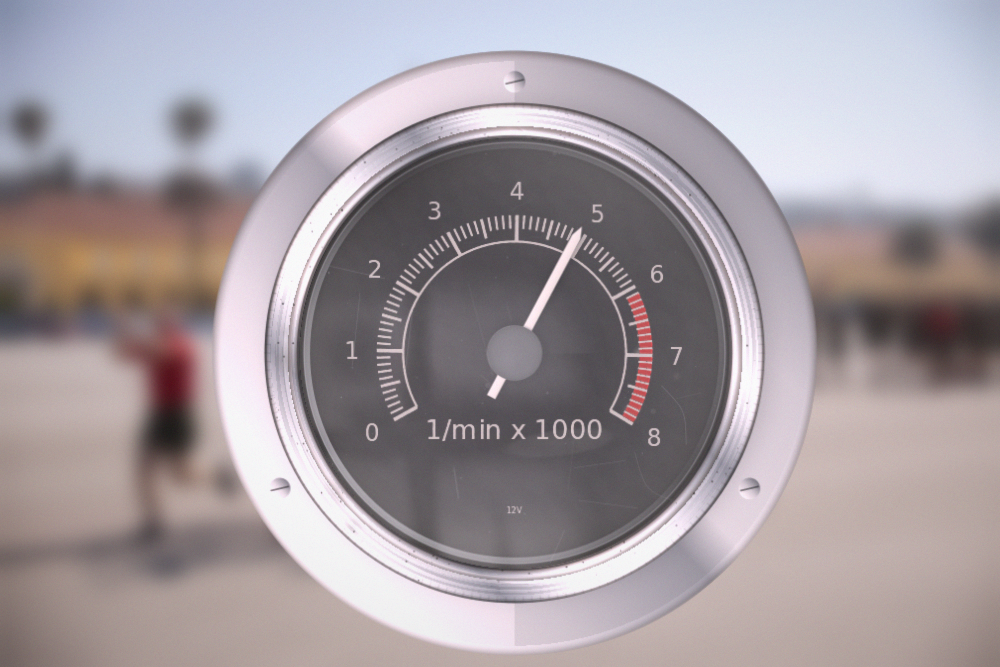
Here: 4900 rpm
